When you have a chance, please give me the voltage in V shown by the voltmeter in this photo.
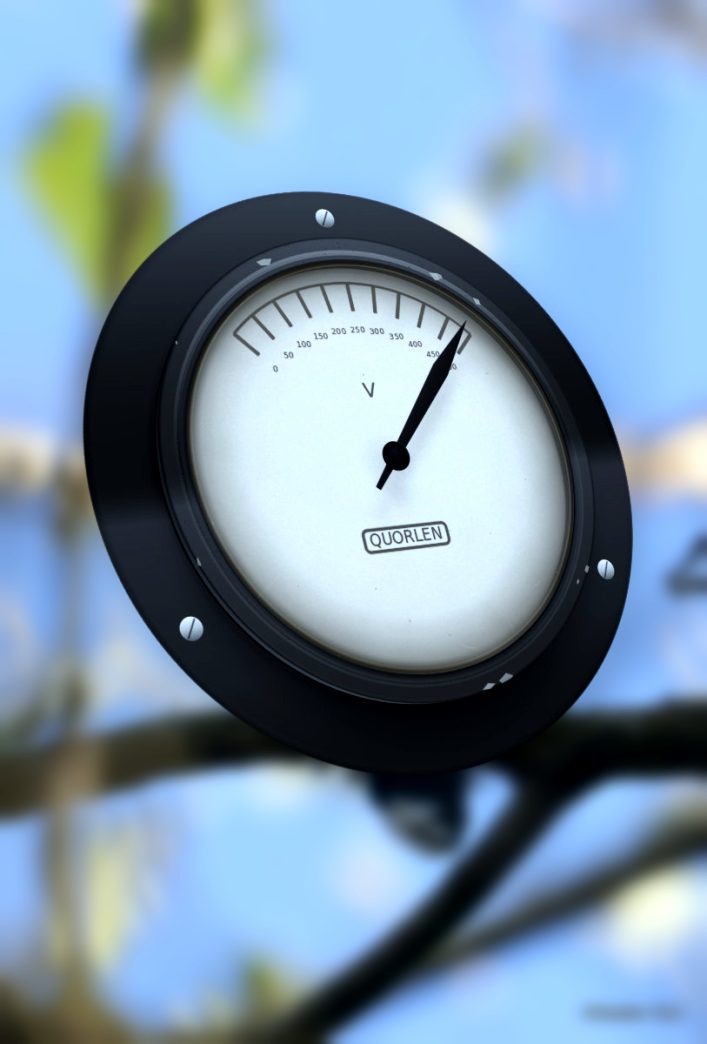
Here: 475 V
